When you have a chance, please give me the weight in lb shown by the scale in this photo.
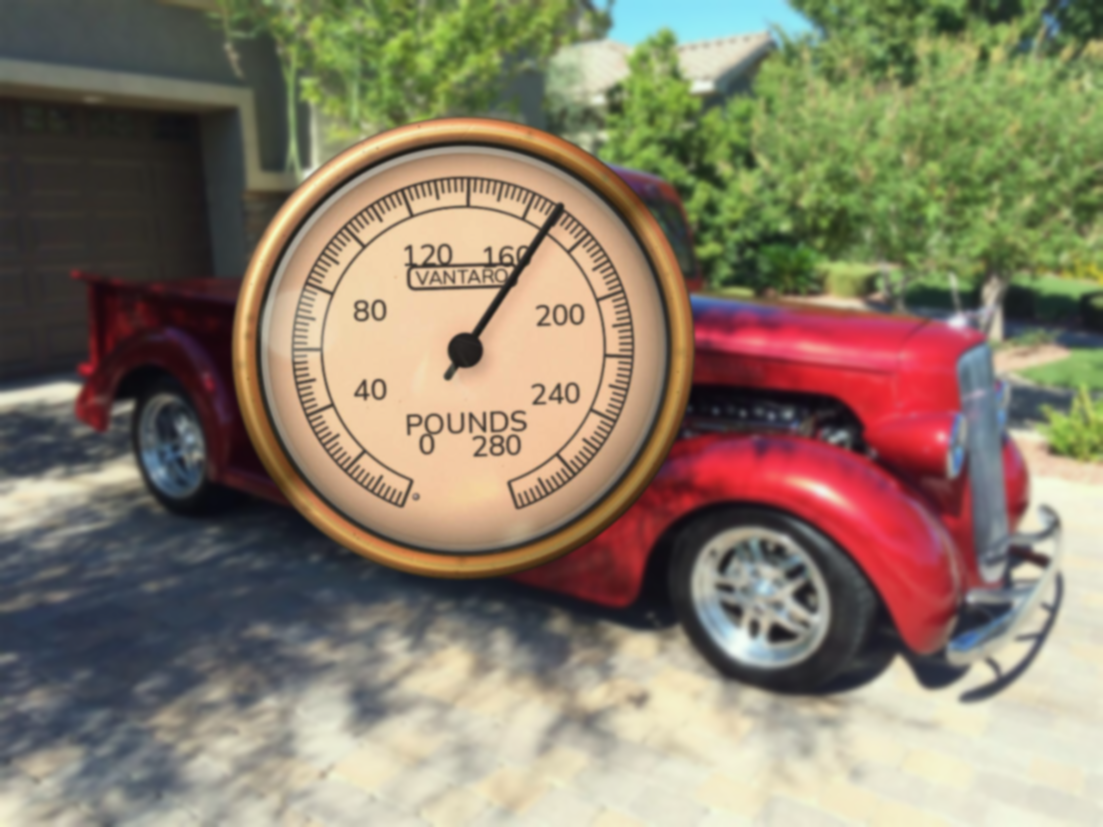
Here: 168 lb
